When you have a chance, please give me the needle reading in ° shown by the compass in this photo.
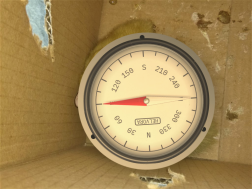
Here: 90 °
